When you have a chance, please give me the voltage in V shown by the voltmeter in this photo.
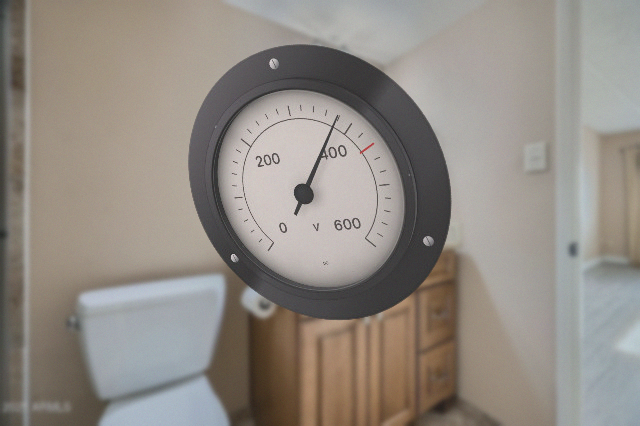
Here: 380 V
